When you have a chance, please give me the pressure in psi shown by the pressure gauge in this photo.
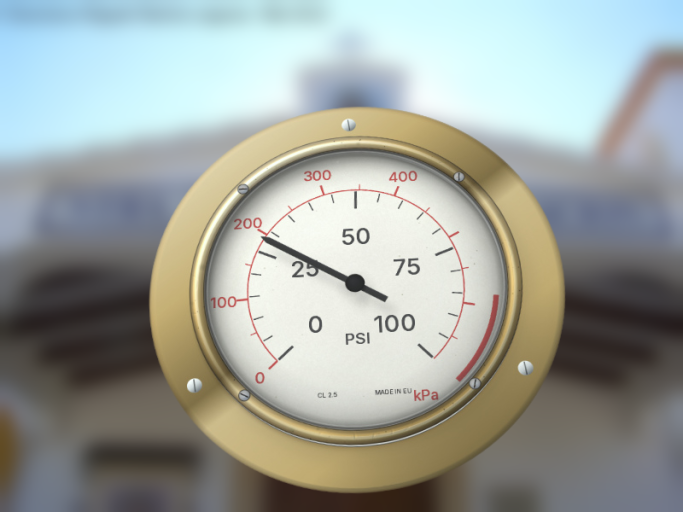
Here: 27.5 psi
